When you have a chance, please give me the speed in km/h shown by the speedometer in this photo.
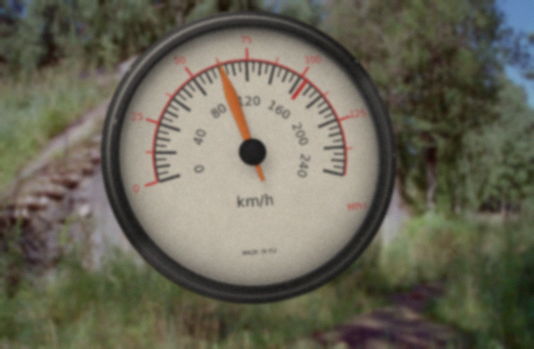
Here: 100 km/h
